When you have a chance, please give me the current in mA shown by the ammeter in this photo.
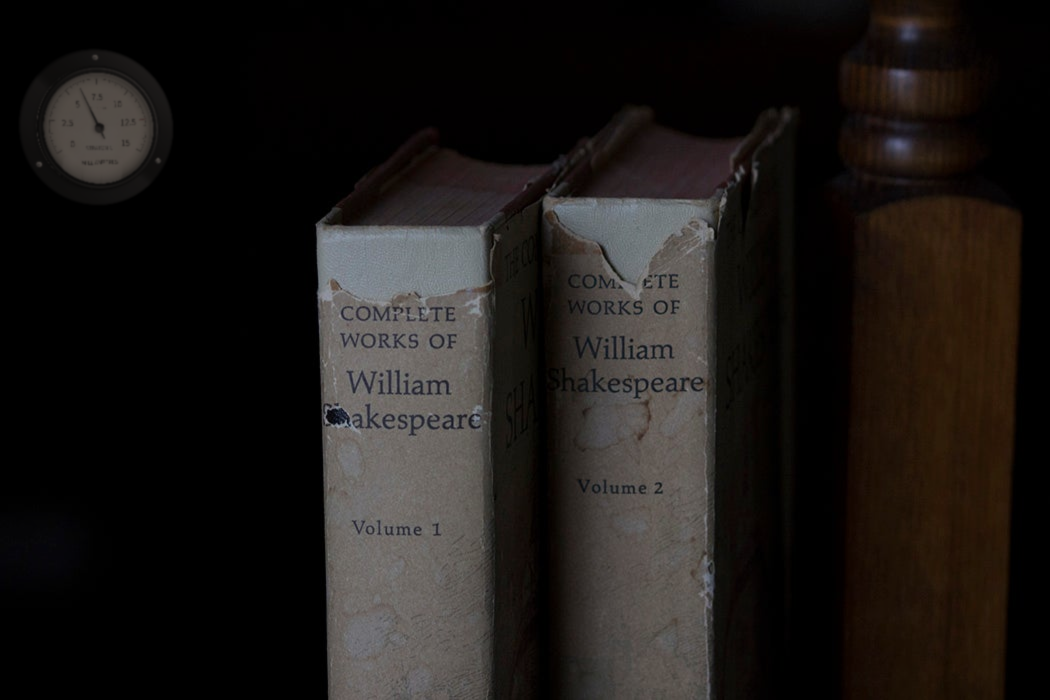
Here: 6 mA
